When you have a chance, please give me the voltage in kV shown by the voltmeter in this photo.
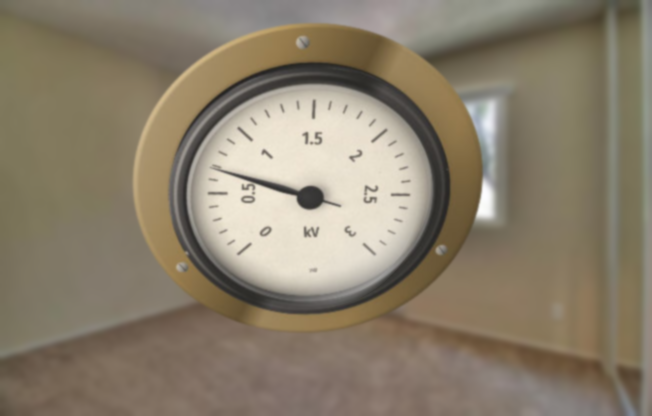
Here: 0.7 kV
